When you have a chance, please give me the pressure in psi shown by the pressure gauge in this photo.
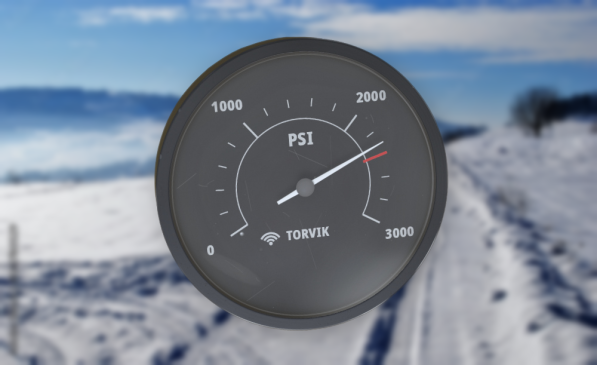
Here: 2300 psi
